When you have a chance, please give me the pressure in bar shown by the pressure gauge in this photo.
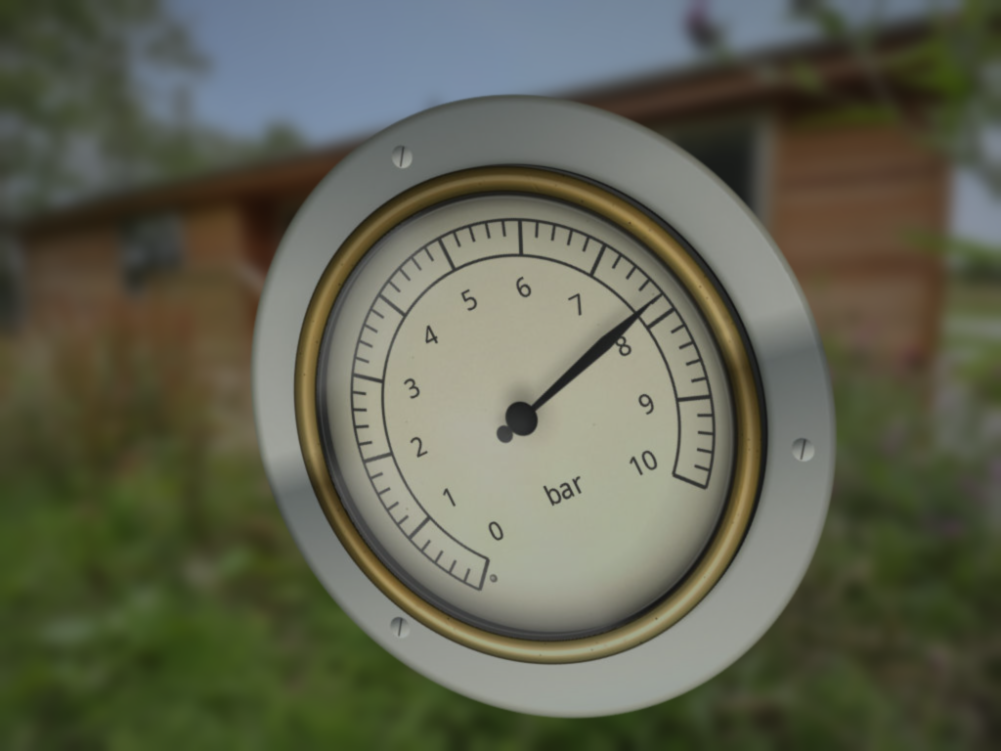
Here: 7.8 bar
